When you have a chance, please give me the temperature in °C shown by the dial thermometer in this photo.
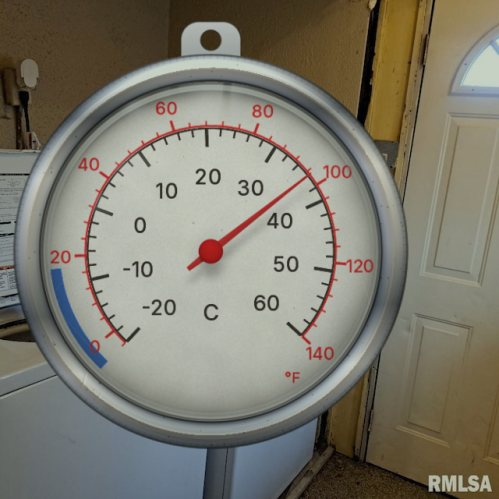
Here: 36 °C
